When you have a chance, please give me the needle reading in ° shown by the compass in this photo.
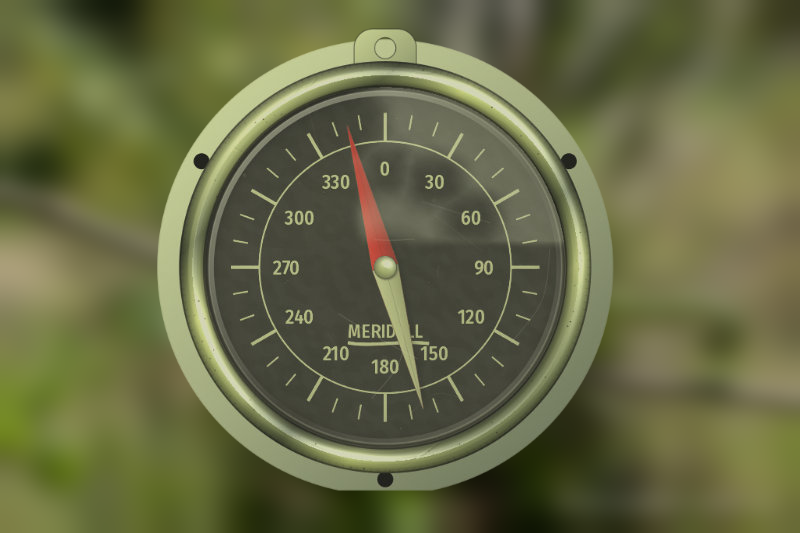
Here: 345 °
